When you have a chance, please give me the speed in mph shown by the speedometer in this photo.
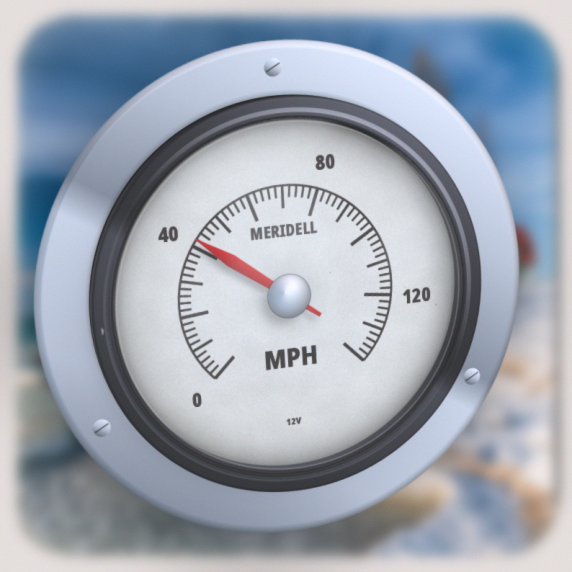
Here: 42 mph
